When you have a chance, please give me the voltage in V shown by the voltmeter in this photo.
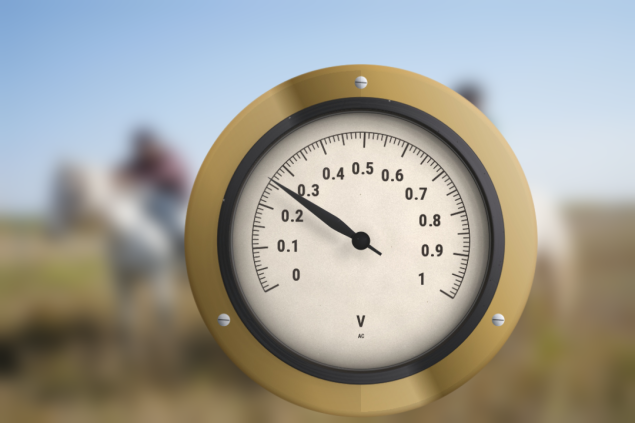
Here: 0.26 V
